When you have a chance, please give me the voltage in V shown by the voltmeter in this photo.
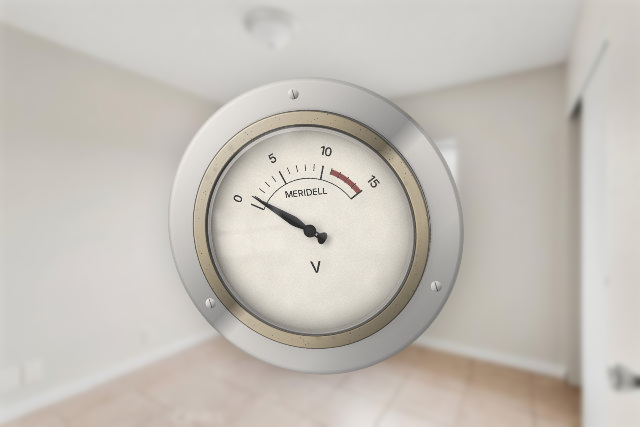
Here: 1 V
